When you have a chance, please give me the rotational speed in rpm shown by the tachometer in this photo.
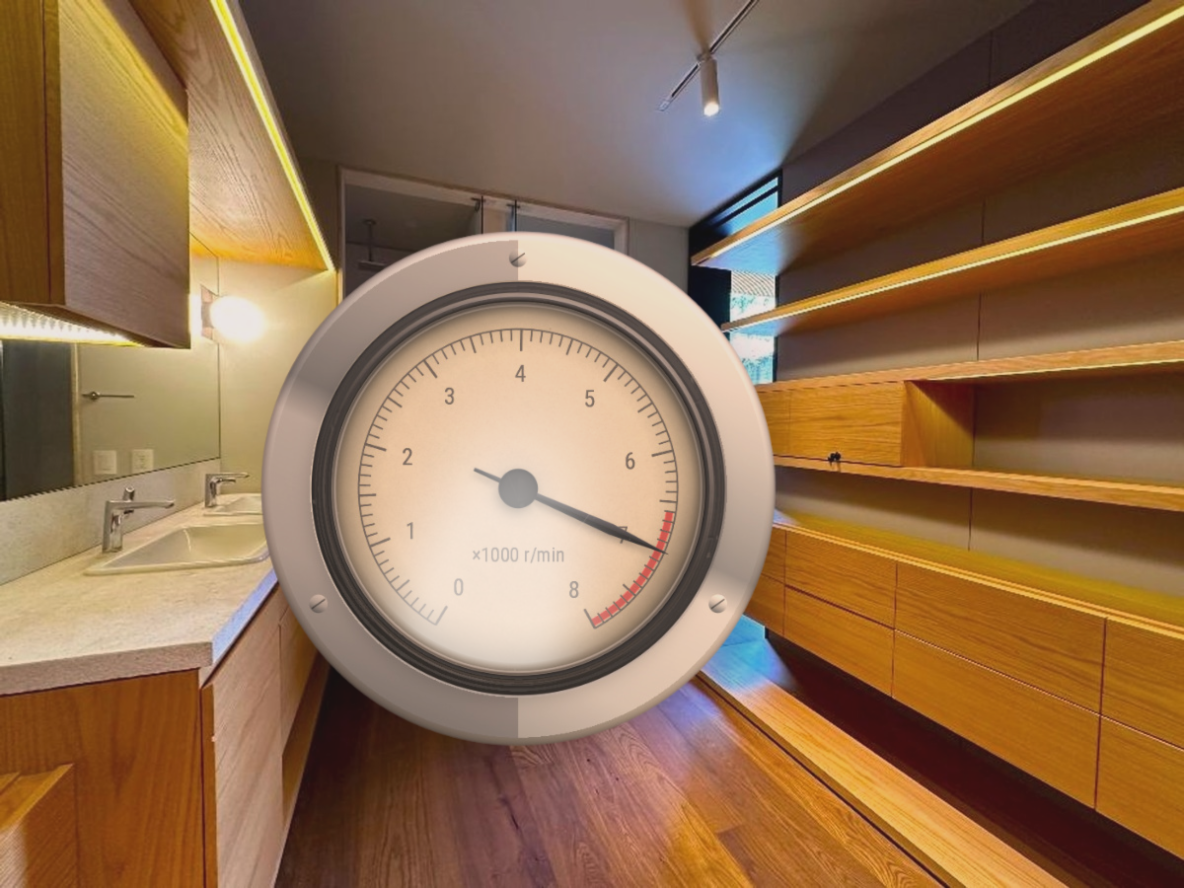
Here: 7000 rpm
